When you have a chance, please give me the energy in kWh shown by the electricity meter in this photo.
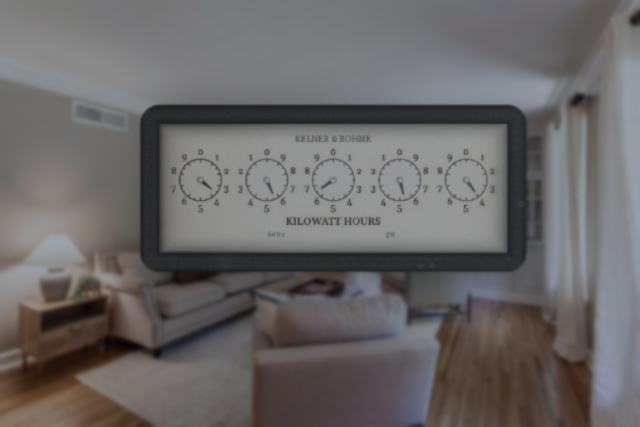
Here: 35654 kWh
